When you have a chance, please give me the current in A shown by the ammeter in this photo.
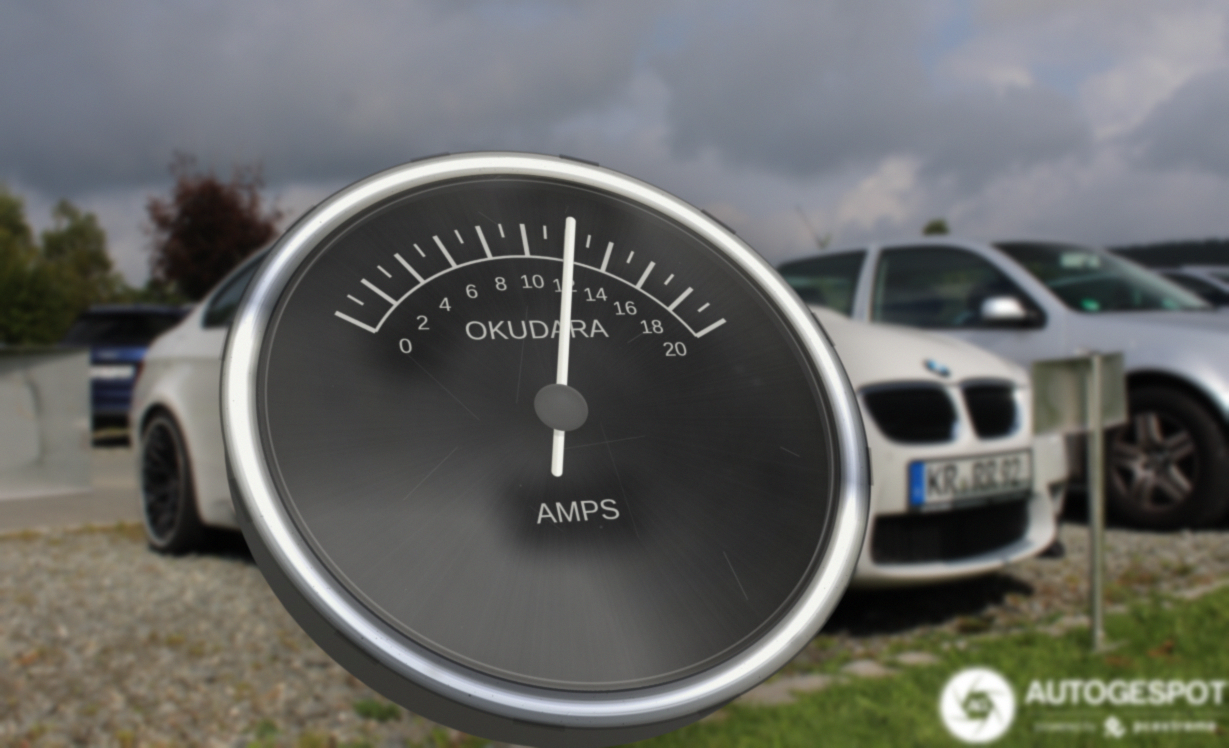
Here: 12 A
